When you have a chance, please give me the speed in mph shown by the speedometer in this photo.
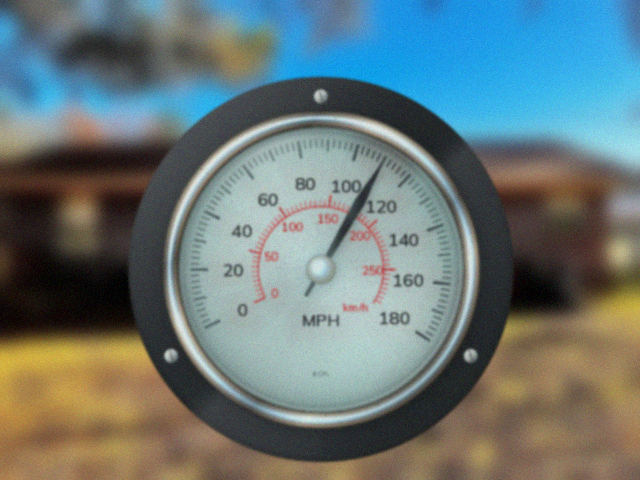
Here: 110 mph
